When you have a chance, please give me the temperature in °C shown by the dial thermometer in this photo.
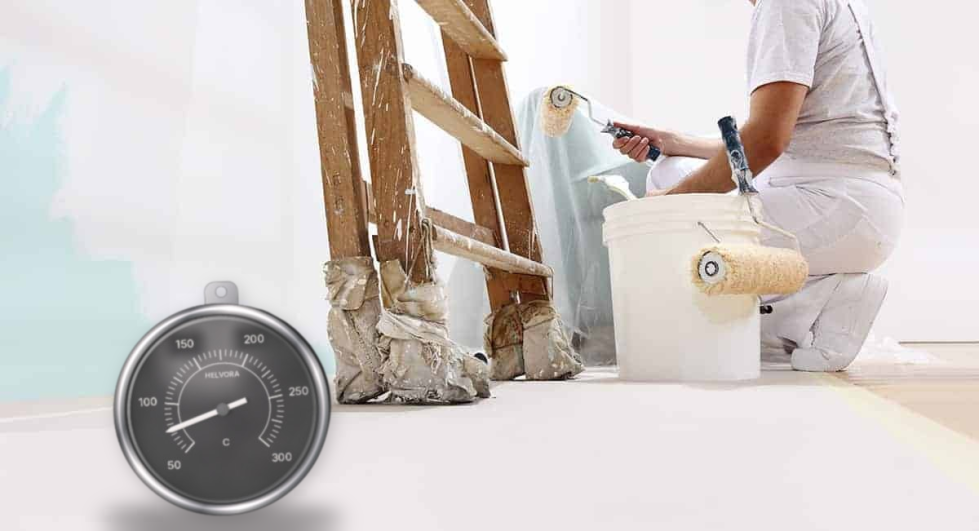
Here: 75 °C
